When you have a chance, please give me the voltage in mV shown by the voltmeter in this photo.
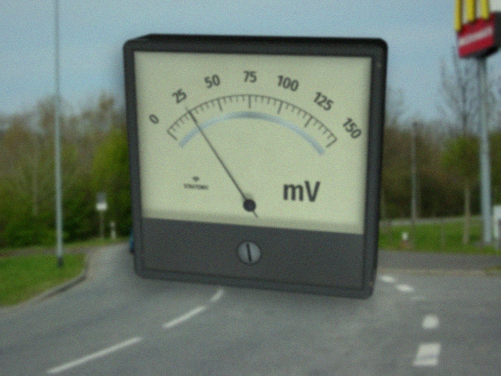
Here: 25 mV
